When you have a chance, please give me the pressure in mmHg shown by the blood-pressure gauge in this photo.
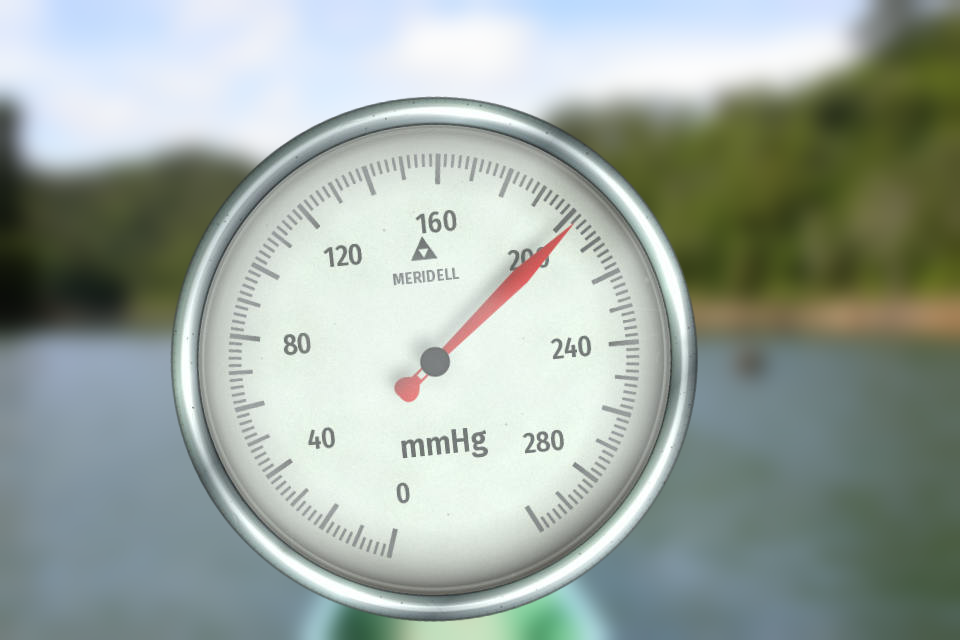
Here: 202 mmHg
